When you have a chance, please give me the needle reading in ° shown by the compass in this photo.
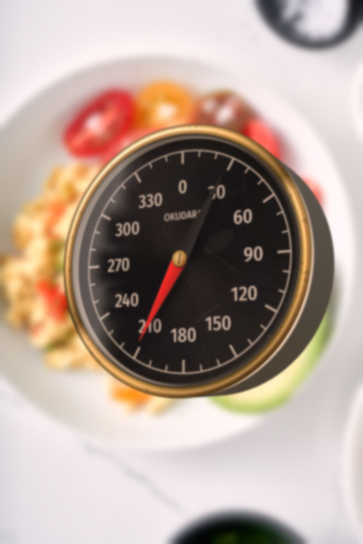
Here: 210 °
